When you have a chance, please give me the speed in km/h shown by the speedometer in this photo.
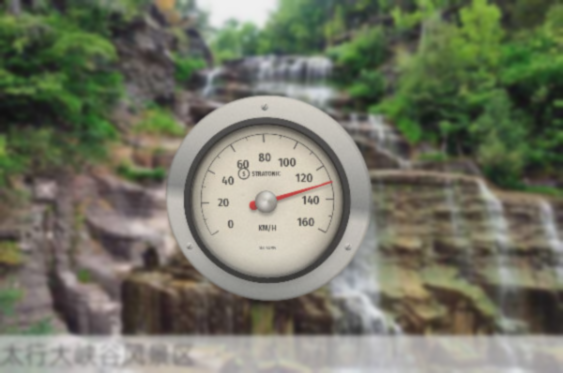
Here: 130 km/h
